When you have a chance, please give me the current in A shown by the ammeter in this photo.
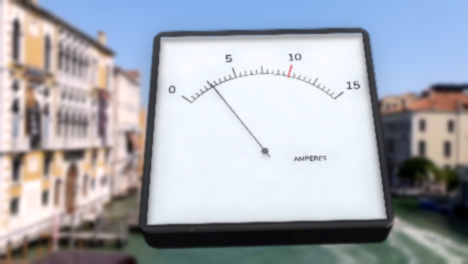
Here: 2.5 A
